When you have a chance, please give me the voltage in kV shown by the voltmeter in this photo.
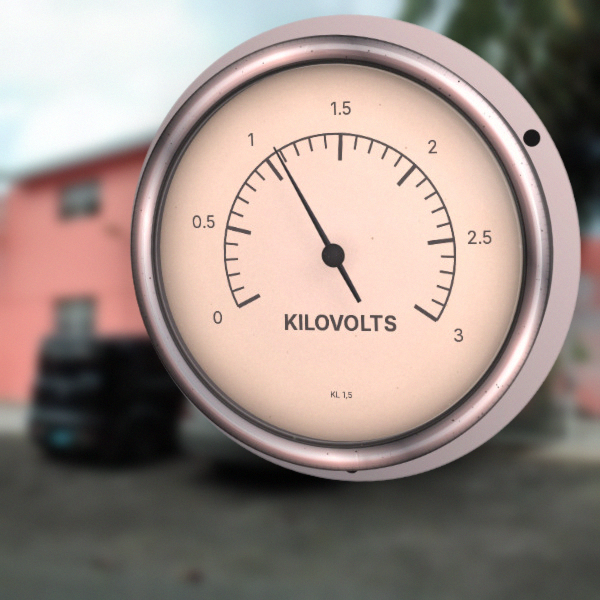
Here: 1.1 kV
